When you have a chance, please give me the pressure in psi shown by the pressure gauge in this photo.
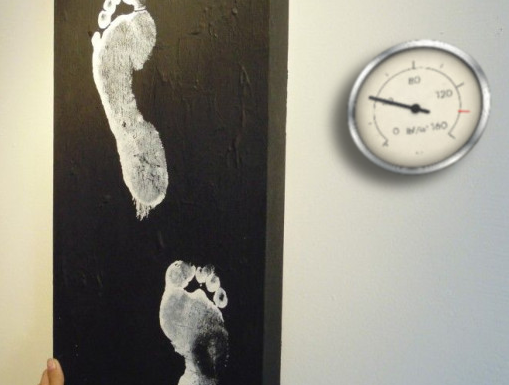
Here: 40 psi
